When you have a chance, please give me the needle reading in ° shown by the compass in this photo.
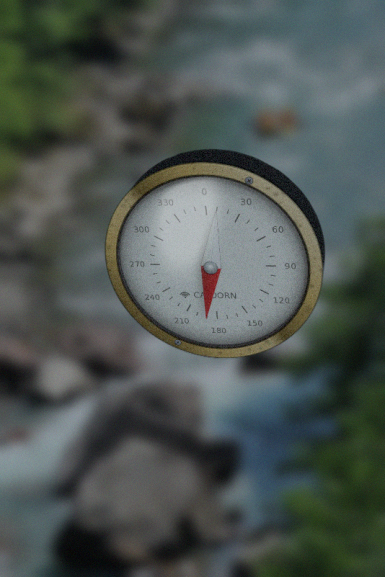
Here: 190 °
